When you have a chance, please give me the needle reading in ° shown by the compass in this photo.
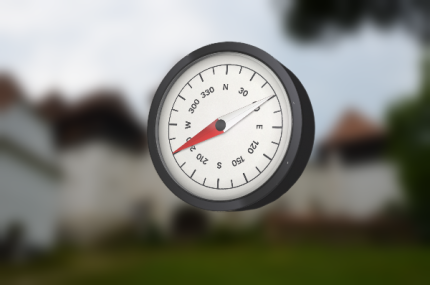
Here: 240 °
